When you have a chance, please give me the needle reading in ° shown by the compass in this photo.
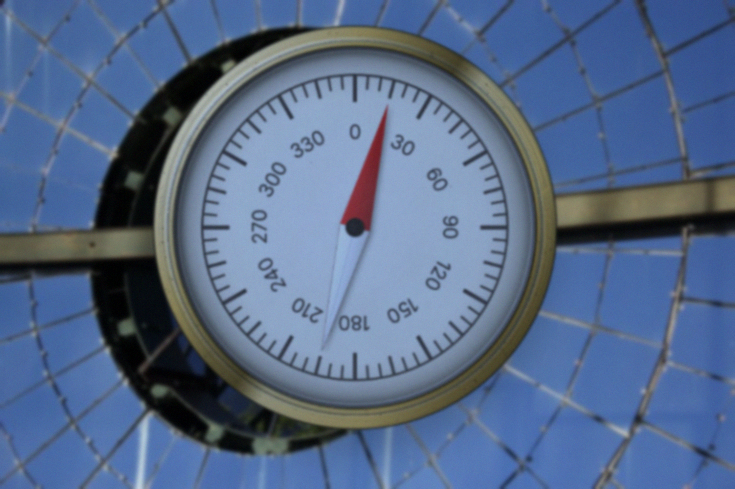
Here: 15 °
